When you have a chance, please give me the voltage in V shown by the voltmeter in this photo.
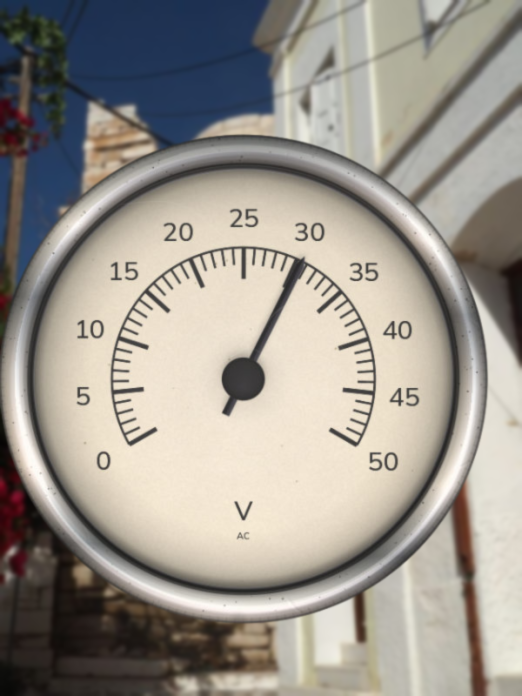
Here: 30.5 V
